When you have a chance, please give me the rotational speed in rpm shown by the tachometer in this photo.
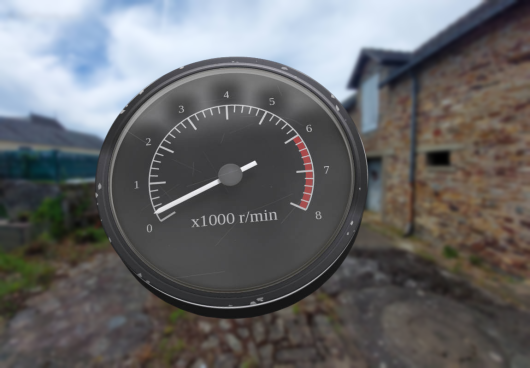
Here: 200 rpm
